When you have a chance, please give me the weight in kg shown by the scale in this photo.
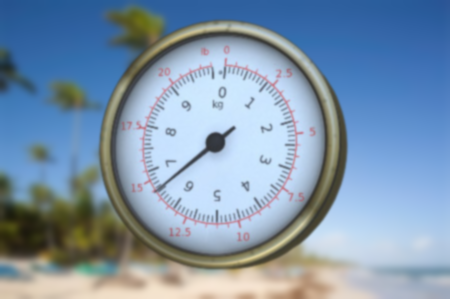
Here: 6.5 kg
